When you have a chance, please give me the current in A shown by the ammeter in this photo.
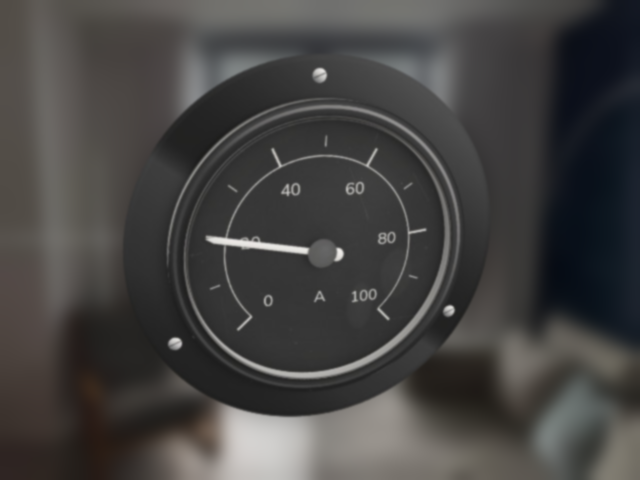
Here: 20 A
